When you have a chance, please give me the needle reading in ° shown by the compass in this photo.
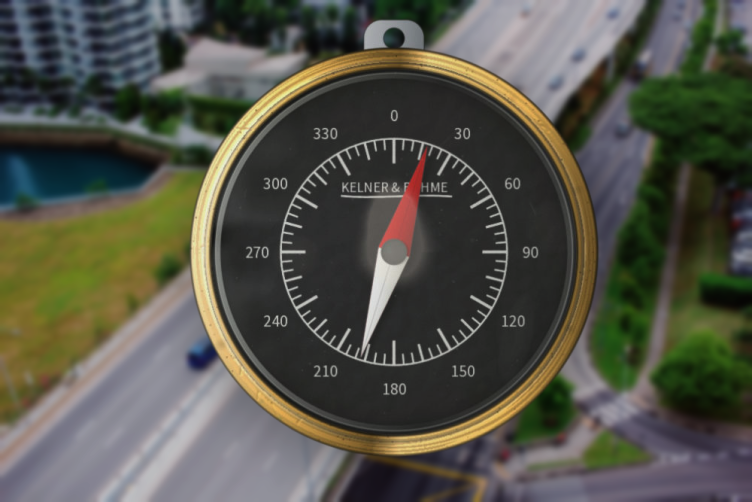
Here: 17.5 °
